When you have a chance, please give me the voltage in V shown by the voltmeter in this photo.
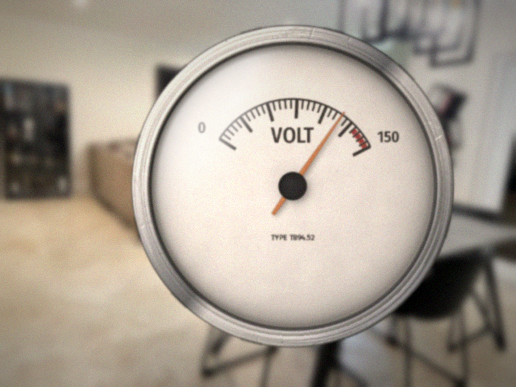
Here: 115 V
